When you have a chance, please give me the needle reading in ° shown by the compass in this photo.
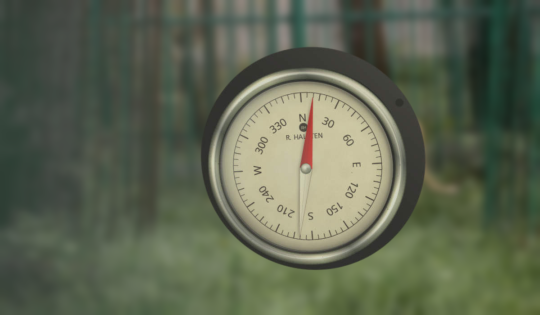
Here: 10 °
